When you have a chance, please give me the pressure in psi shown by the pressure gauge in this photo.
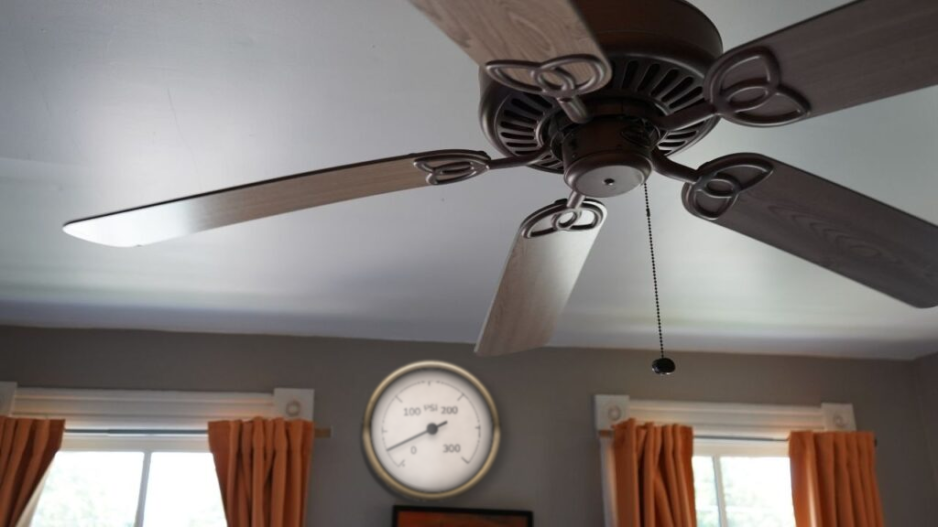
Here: 25 psi
